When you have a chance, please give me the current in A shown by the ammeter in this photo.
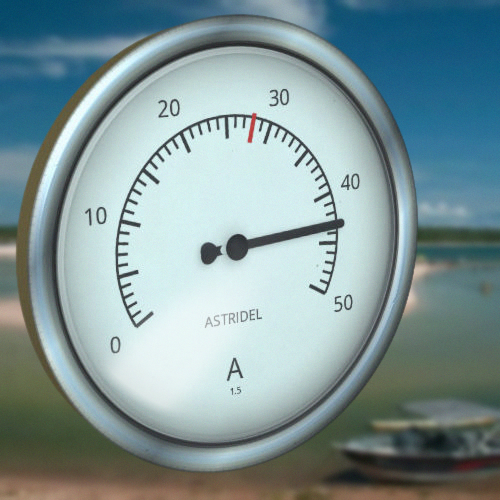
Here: 43 A
